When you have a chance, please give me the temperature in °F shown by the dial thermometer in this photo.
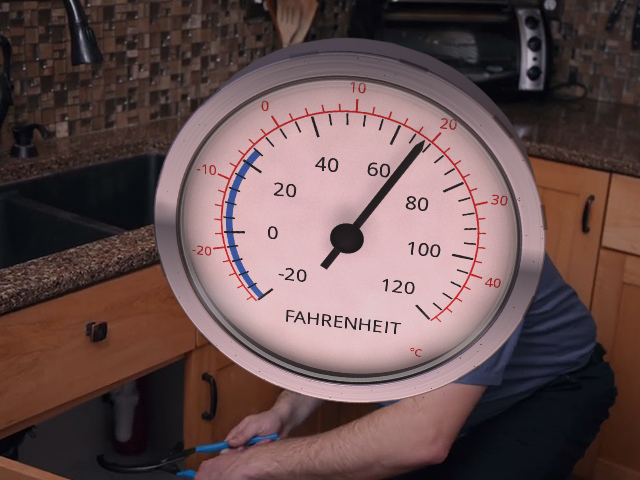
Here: 66 °F
